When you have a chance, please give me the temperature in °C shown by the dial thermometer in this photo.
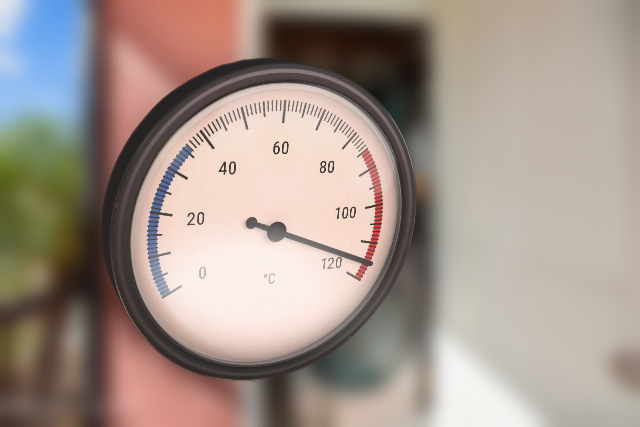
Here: 115 °C
